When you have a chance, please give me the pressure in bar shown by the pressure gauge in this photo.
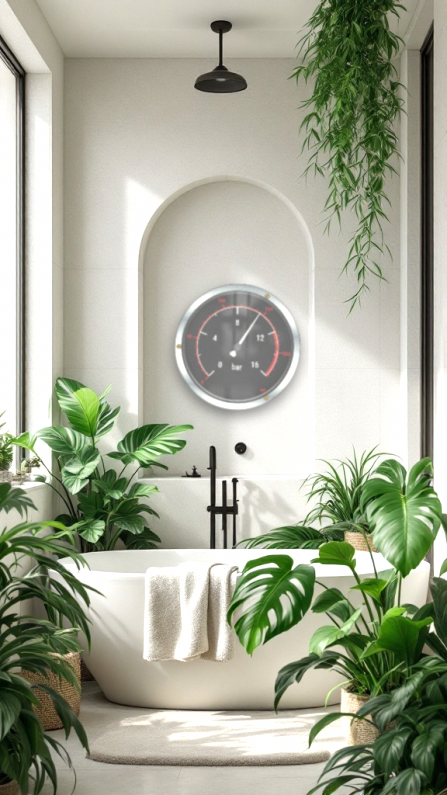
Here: 10 bar
